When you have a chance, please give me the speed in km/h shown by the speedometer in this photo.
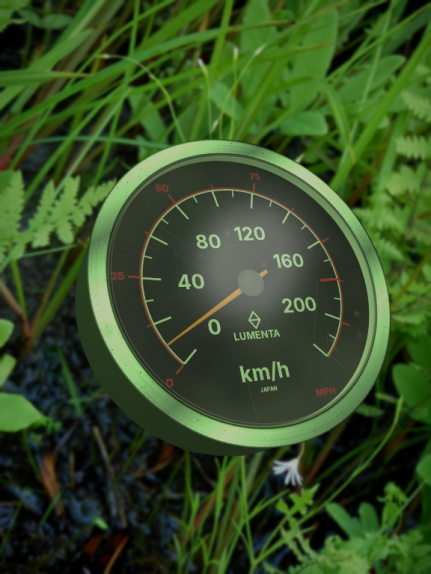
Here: 10 km/h
